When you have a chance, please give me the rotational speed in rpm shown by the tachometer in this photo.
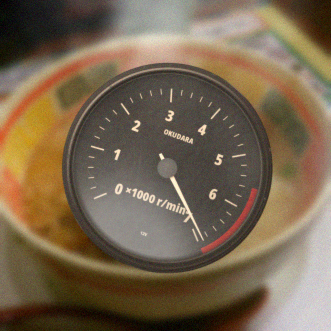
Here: 6900 rpm
